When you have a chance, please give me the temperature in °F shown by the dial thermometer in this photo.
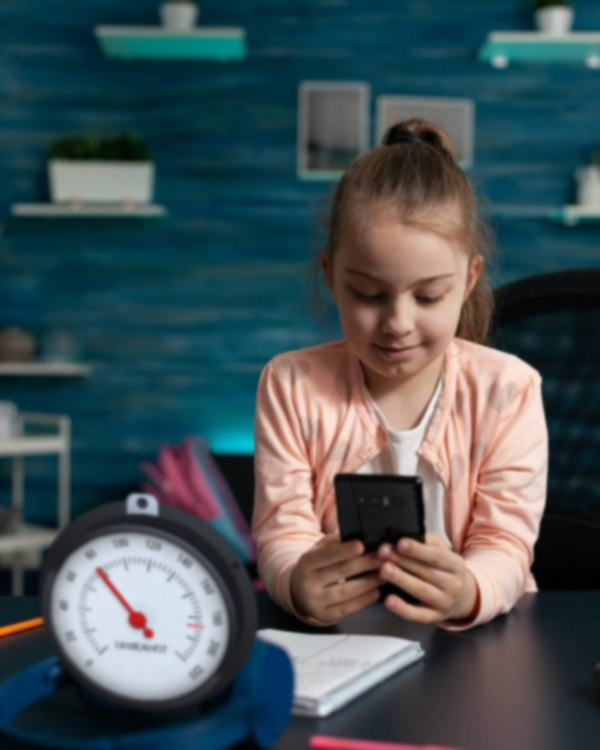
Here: 80 °F
